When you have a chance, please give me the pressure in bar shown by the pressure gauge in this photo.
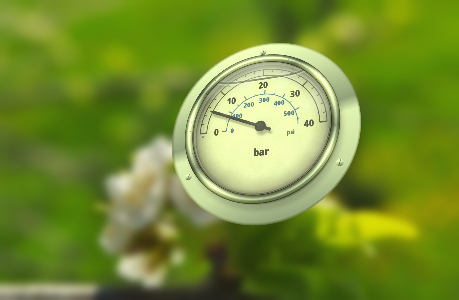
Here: 5 bar
